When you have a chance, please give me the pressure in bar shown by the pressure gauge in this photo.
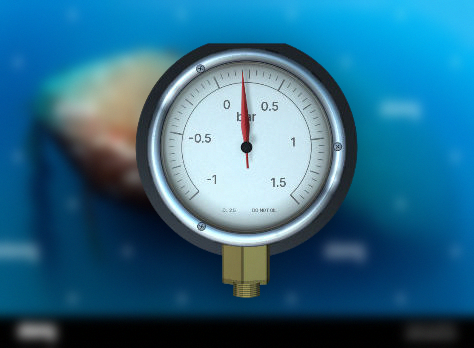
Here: 0.2 bar
